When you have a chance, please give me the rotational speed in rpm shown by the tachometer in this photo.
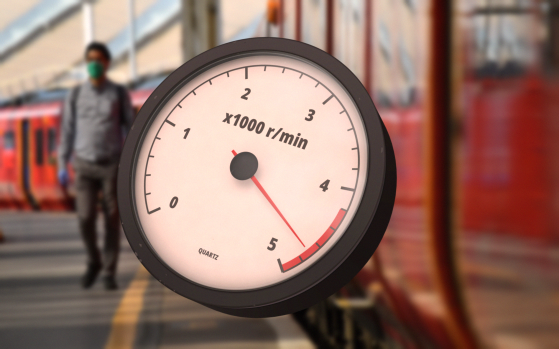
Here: 4700 rpm
